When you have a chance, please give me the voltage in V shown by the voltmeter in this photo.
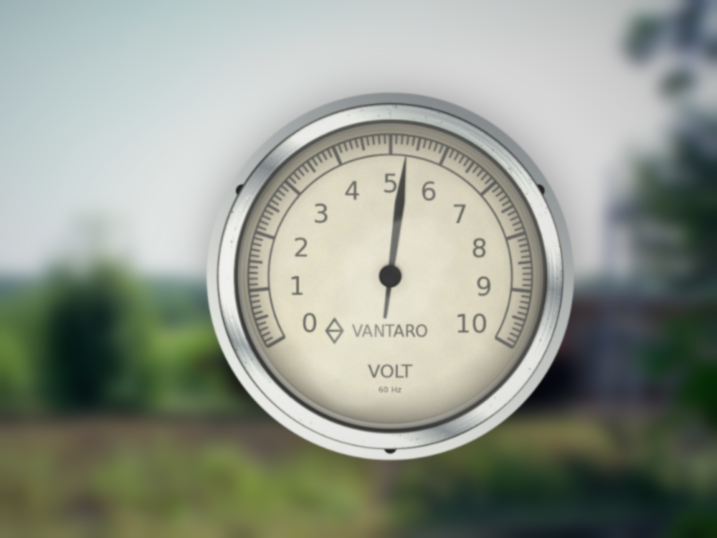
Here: 5.3 V
